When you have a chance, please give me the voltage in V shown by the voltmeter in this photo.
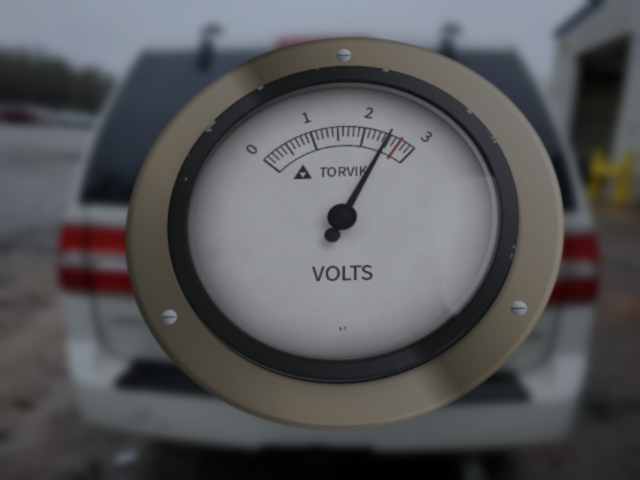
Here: 2.5 V
